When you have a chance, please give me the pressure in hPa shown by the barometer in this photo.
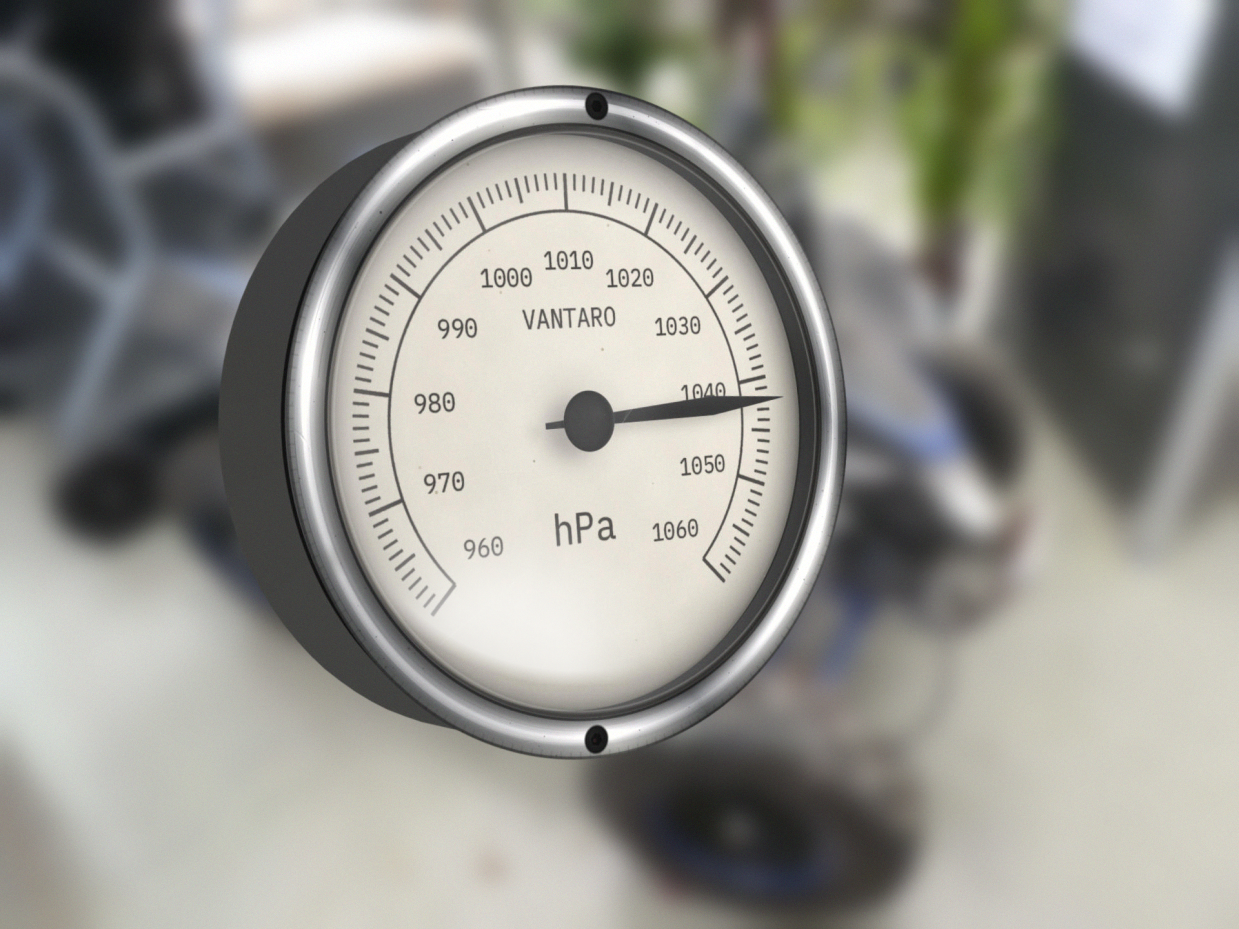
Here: 1042 hPa
